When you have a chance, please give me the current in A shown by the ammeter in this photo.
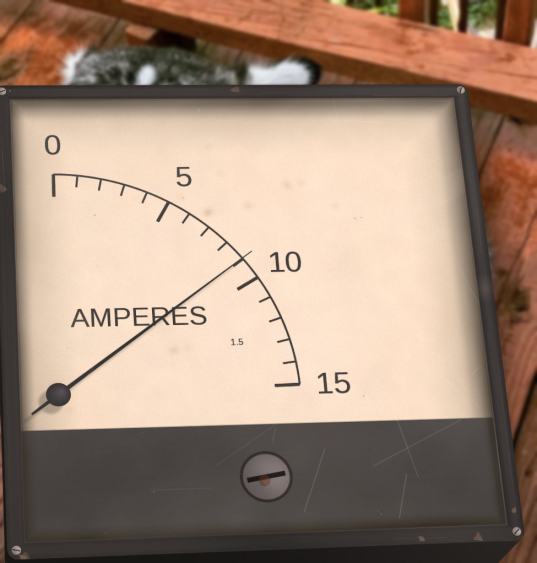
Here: 9 A
